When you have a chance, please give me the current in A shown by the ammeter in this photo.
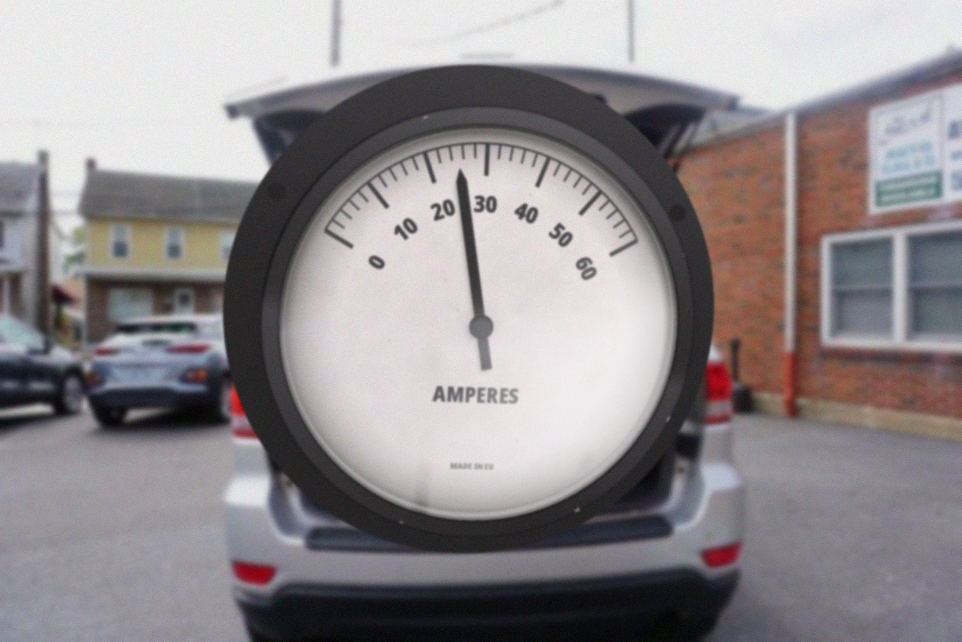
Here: 25 A
